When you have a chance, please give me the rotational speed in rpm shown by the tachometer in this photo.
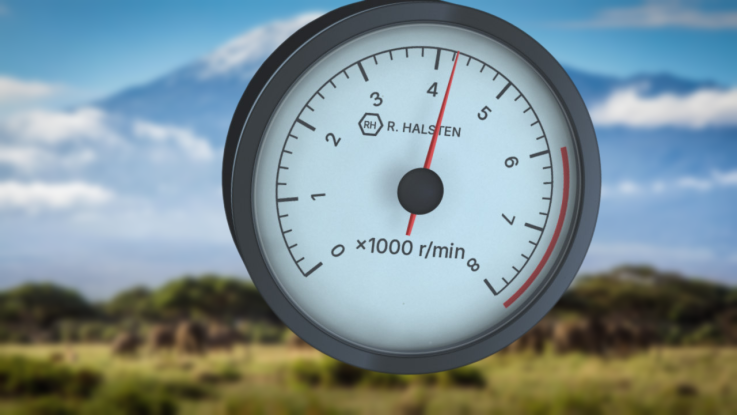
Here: 4200 rpm
